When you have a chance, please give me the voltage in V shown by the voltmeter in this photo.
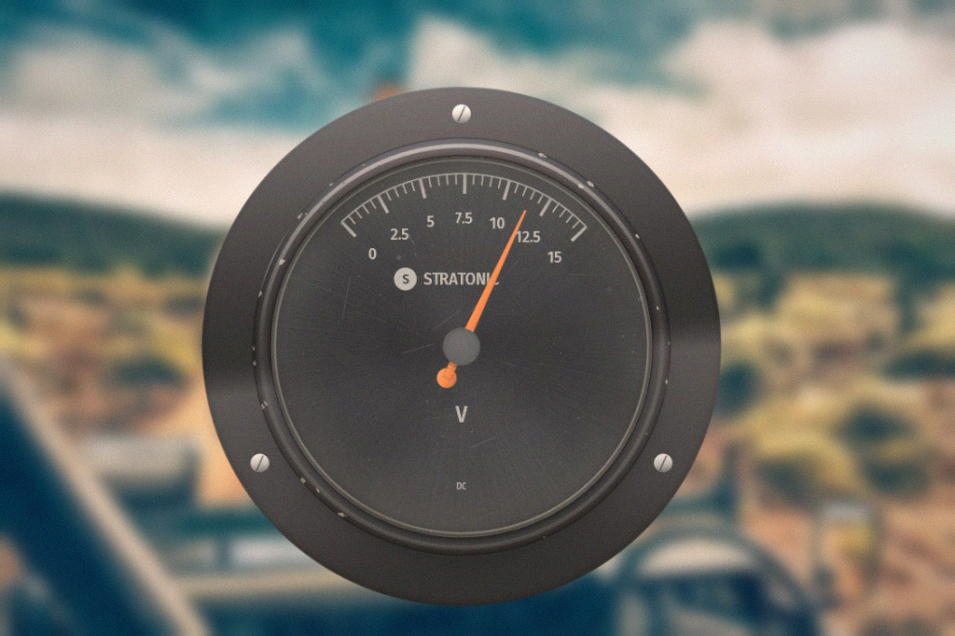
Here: 11.5 V
